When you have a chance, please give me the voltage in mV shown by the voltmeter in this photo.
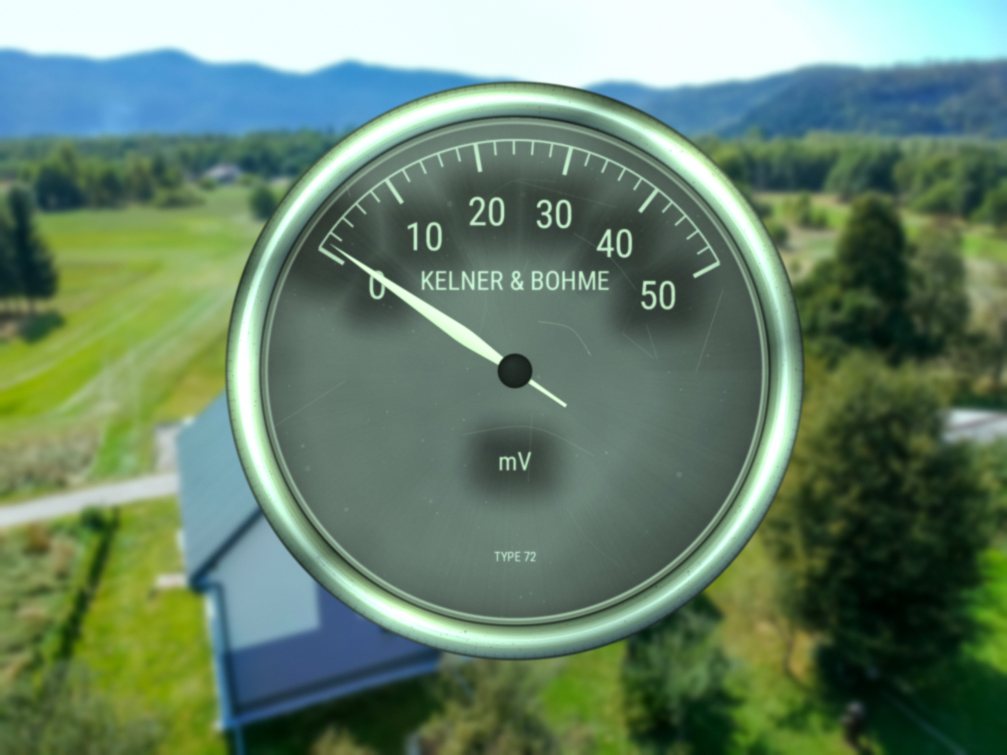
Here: 1 mV
